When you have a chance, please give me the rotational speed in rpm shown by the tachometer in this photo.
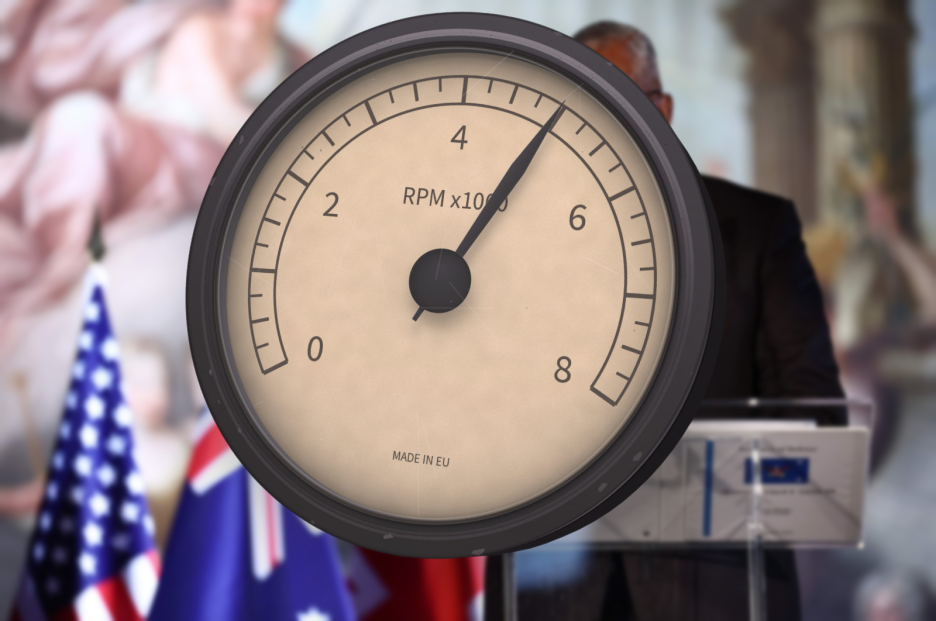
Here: 5000 rpm
